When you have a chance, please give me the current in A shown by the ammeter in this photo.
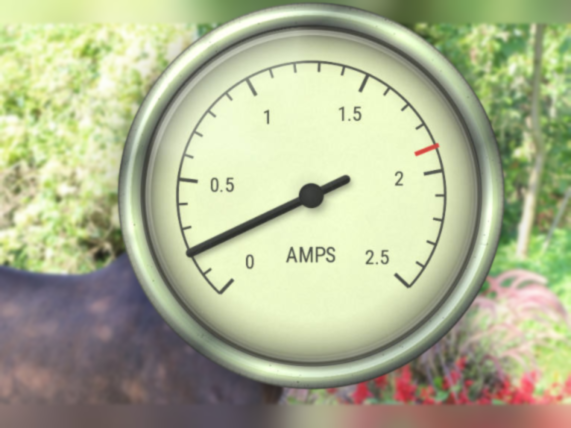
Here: 0.2 A
